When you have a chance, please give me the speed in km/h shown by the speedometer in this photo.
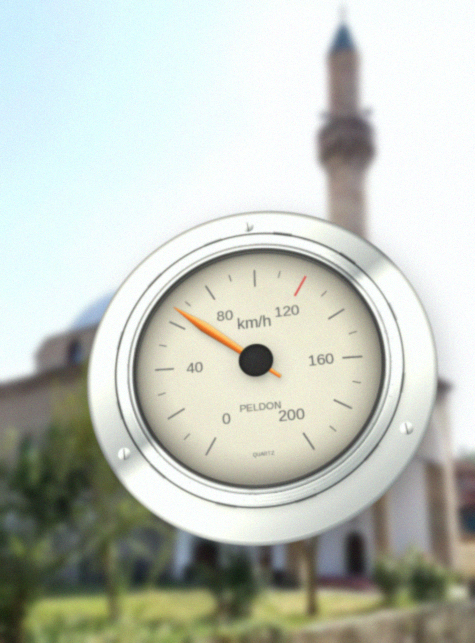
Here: 65 km/h
